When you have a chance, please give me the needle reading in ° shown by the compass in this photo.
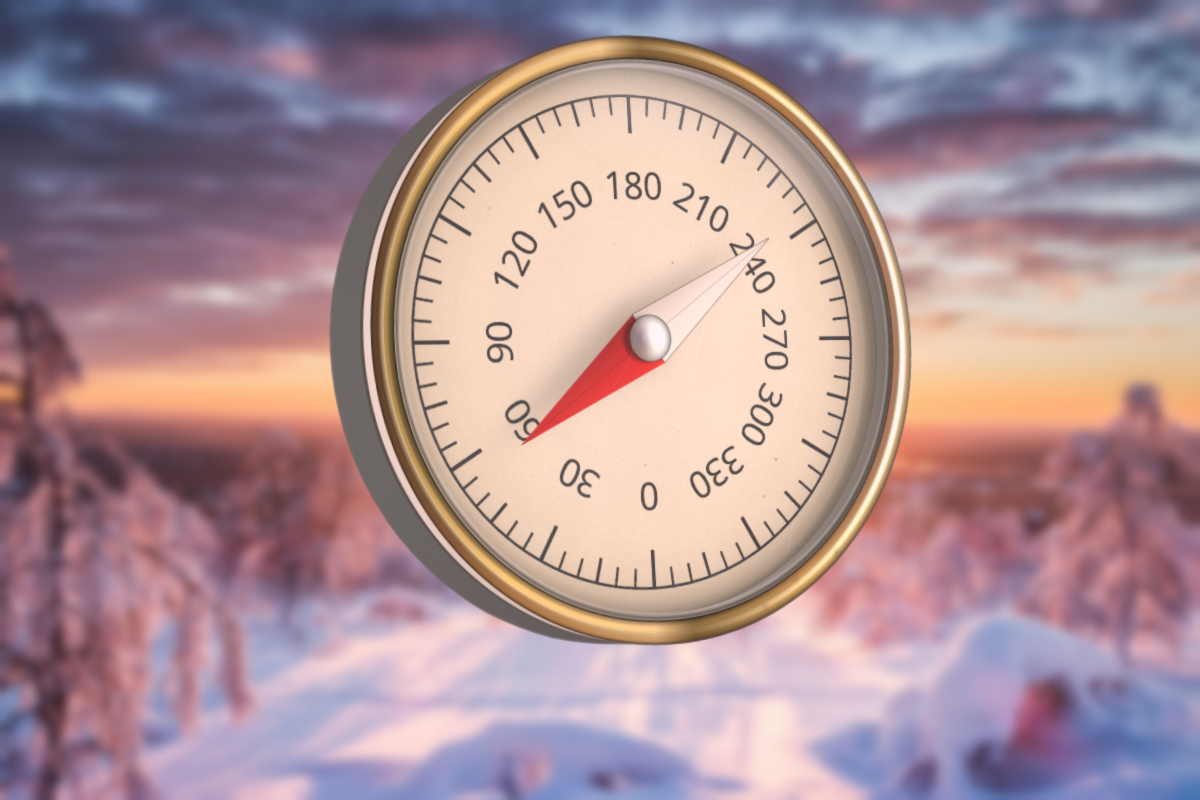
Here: 55 °
